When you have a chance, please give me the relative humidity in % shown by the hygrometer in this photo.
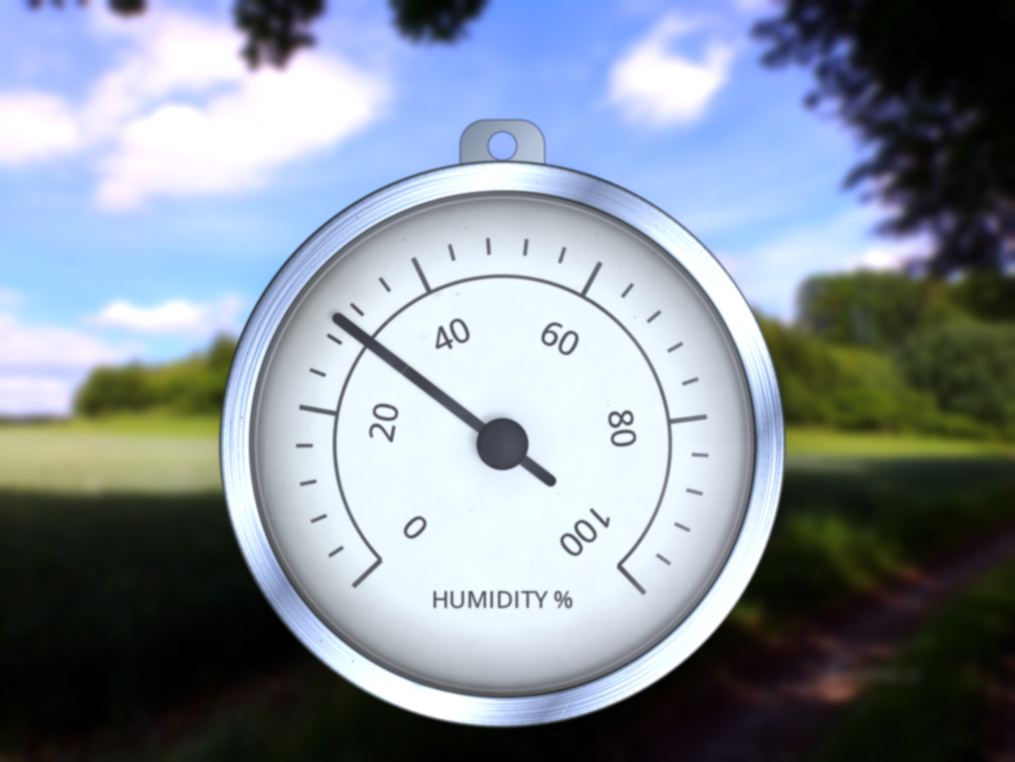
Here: 30 %
